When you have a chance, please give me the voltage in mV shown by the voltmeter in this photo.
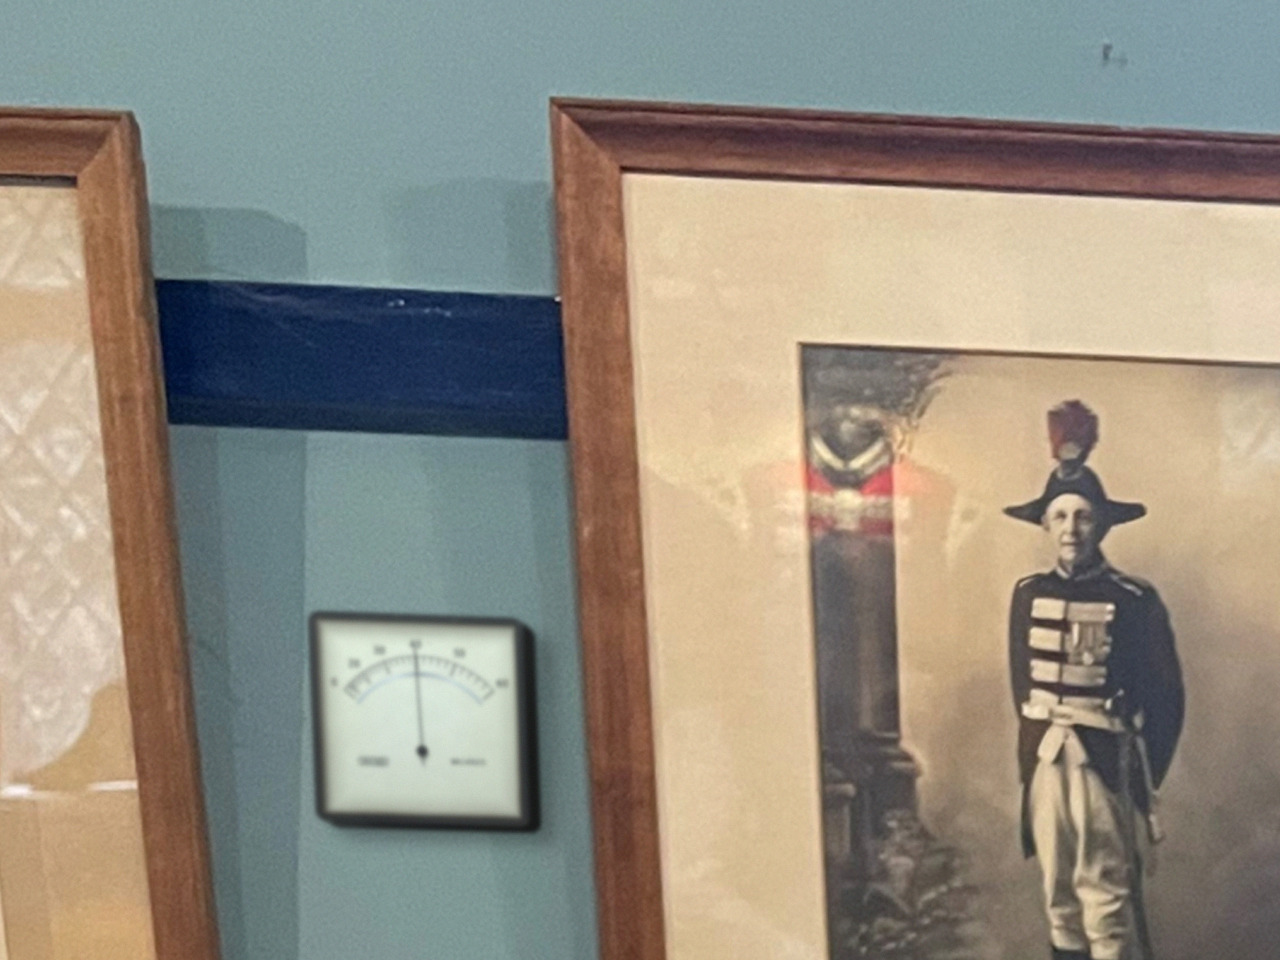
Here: 40 mV
